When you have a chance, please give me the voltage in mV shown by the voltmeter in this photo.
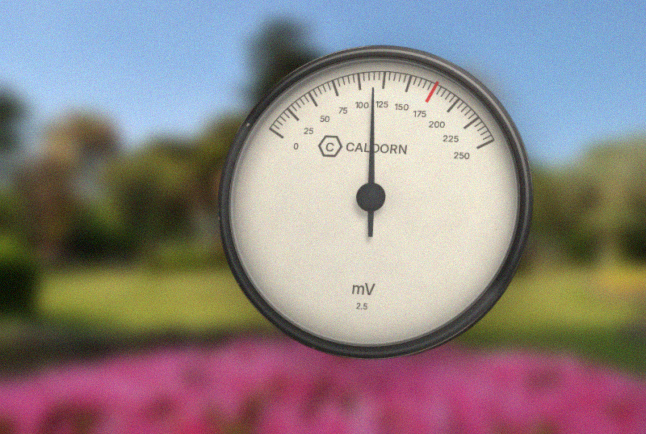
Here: 115 mV
